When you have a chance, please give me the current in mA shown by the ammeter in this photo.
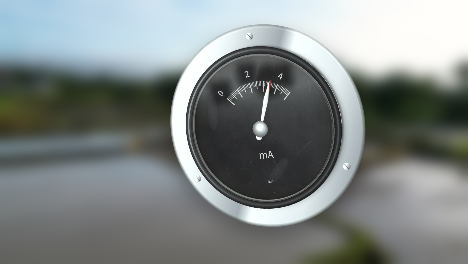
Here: 3.5 mA
